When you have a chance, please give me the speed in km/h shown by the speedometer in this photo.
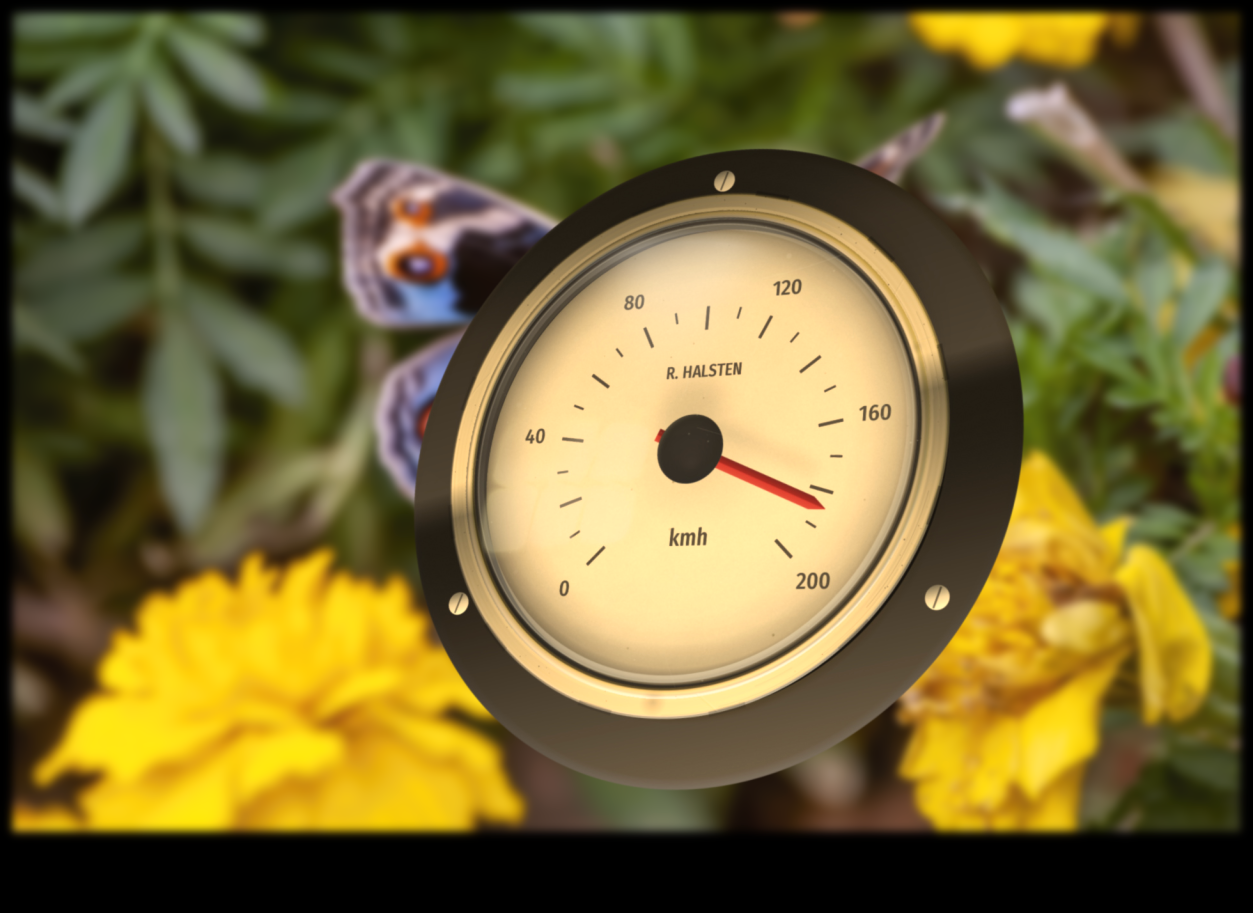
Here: 185 km/h
